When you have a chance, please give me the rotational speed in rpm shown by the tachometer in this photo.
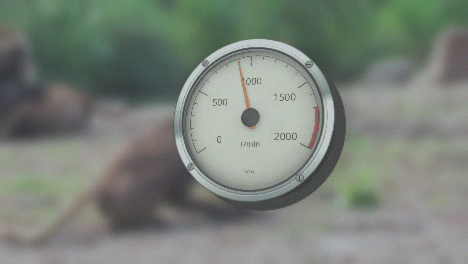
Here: 900 rpm
